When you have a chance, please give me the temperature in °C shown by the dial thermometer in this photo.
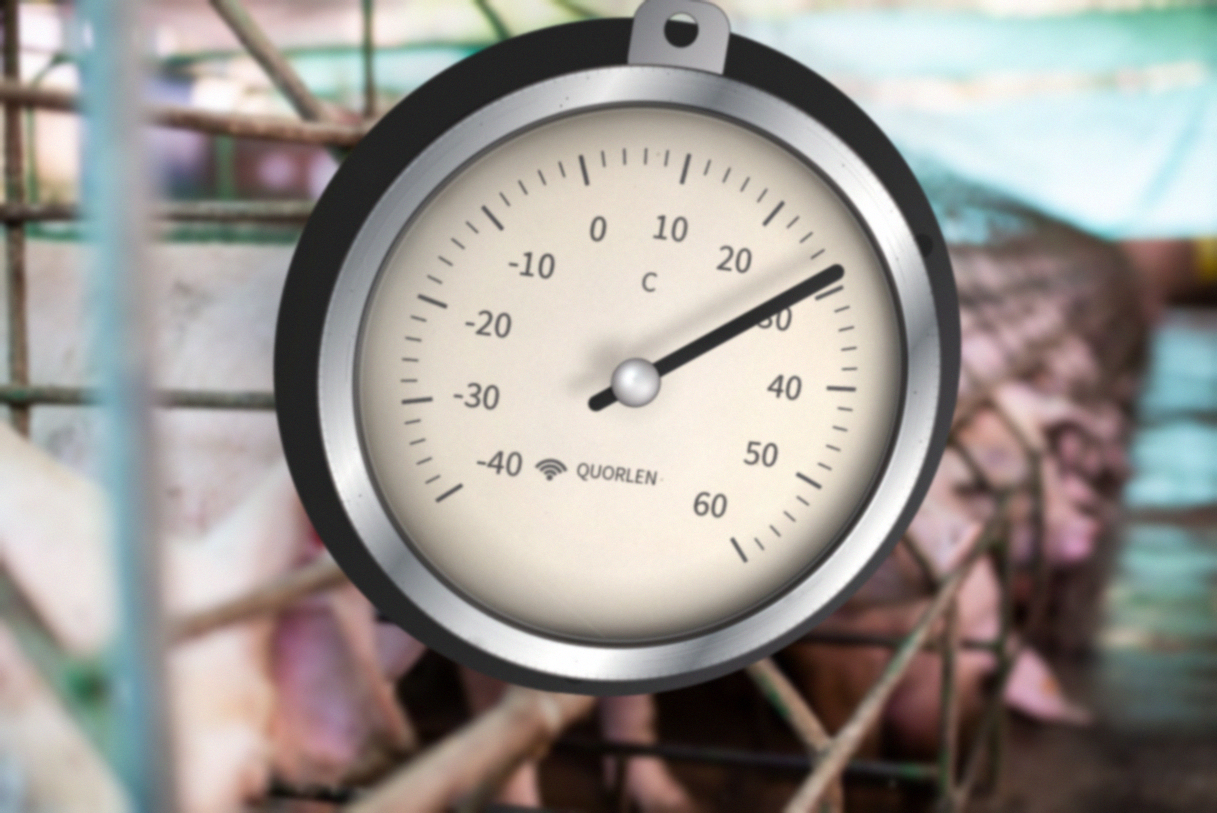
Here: 28 °C
